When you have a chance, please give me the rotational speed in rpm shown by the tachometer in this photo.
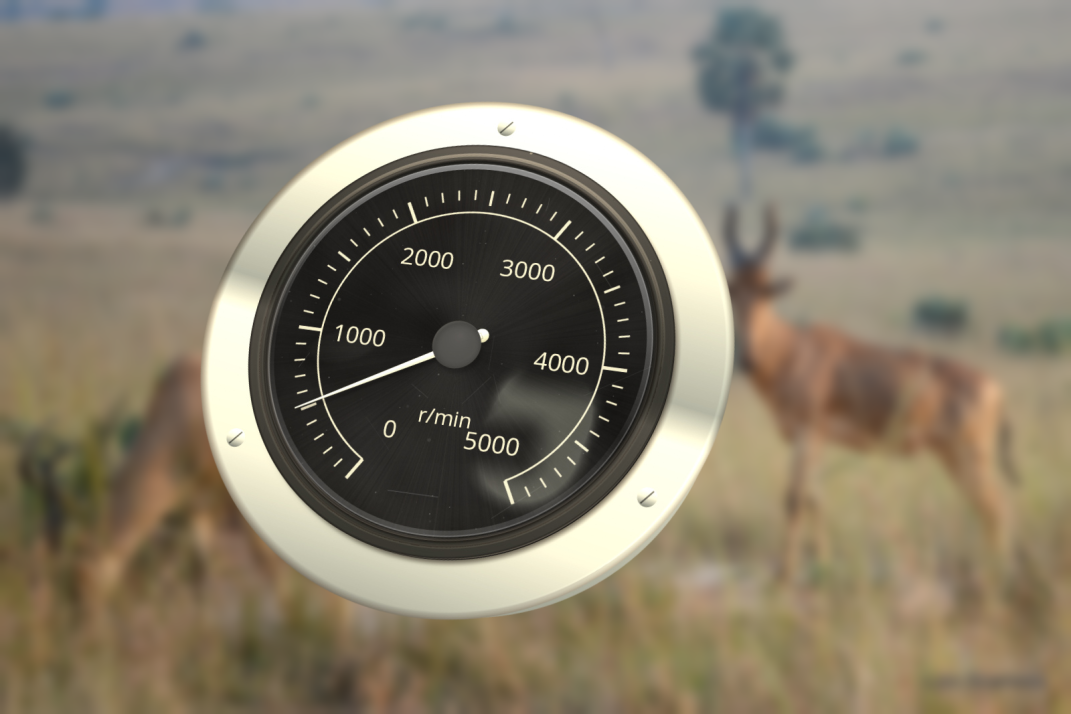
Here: 500 rpm
